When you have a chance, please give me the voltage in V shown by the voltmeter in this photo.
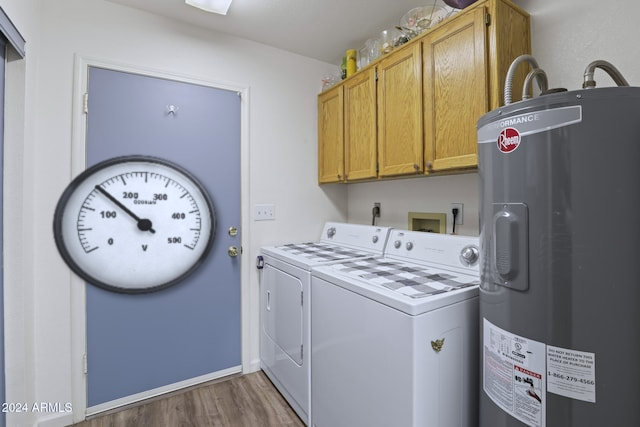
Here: 150 V
